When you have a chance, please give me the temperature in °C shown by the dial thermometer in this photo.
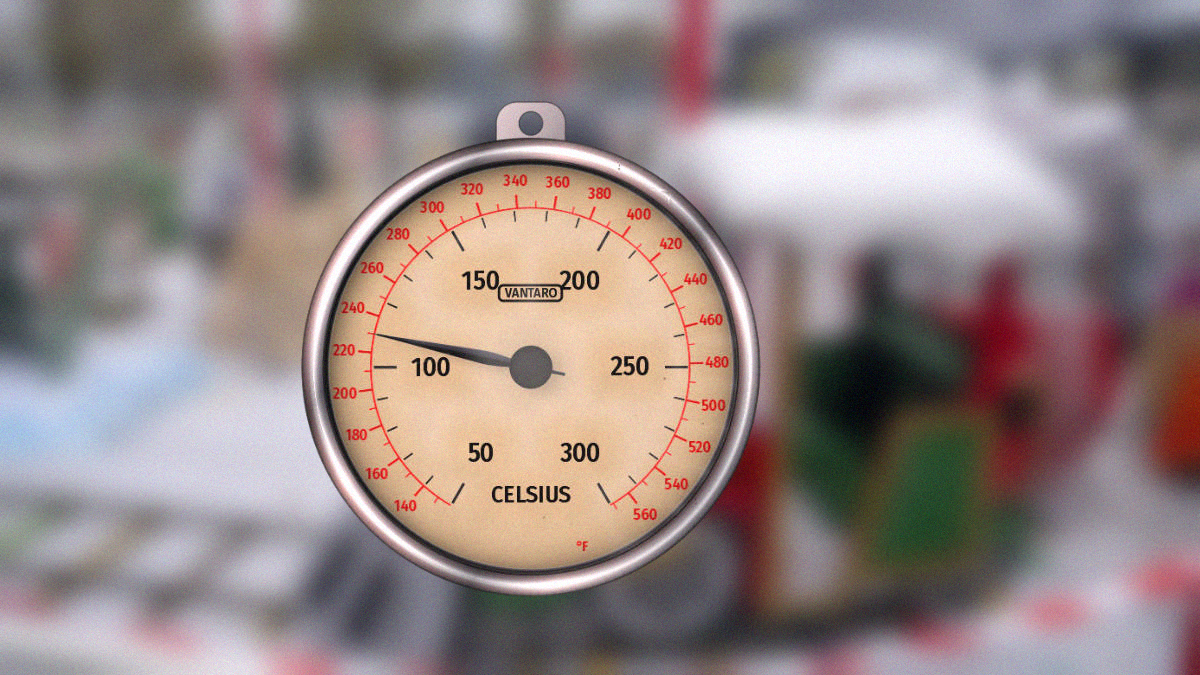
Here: 110 °C
